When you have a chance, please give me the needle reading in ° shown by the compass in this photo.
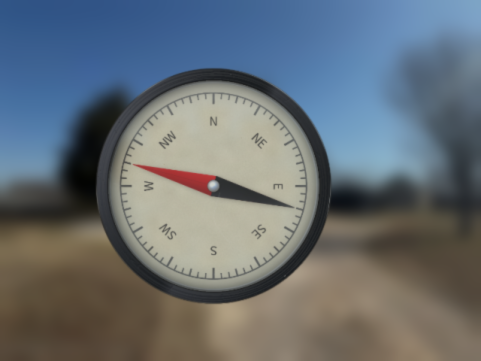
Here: 285 °
